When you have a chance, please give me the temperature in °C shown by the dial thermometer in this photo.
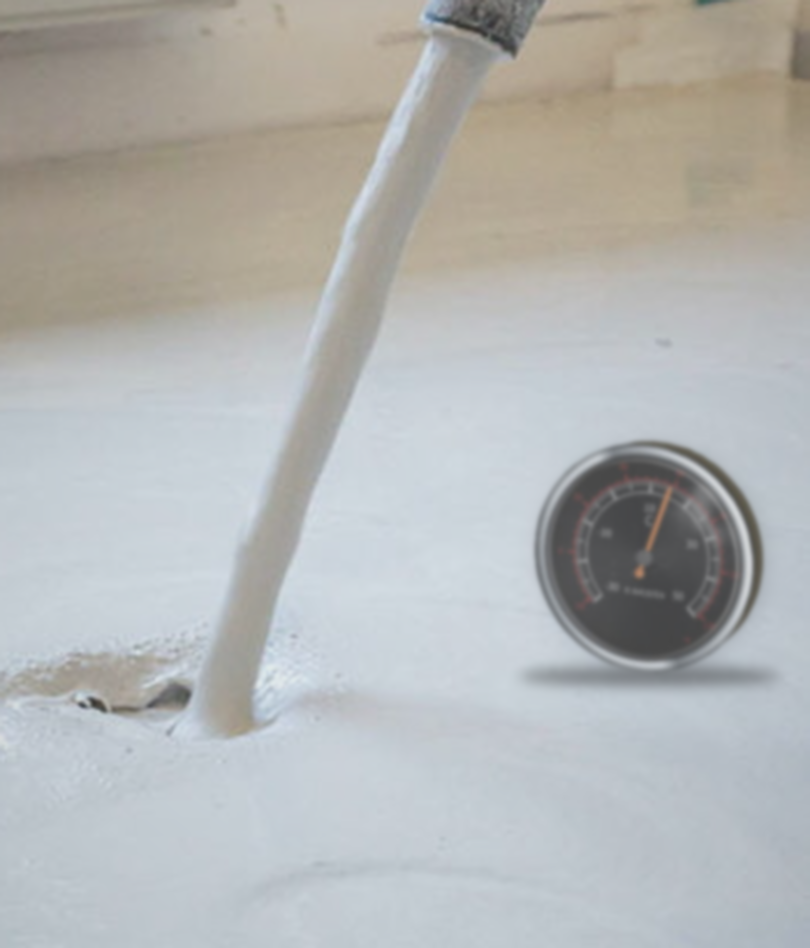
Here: 15 °C
